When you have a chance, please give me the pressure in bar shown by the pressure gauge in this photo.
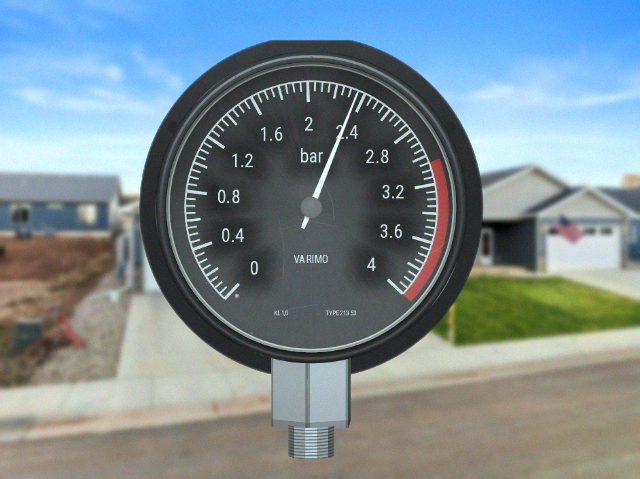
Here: 2.35 bar
